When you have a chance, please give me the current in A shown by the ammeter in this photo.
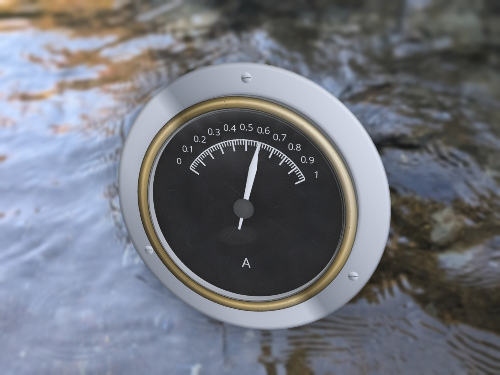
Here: 0.6 A
